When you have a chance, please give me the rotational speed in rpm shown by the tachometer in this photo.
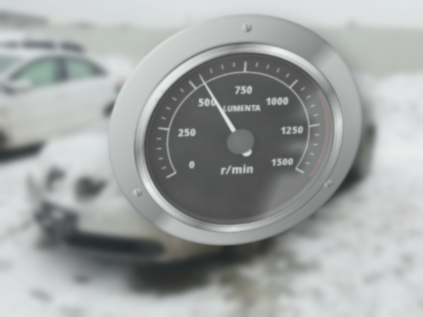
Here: 550 rpm
